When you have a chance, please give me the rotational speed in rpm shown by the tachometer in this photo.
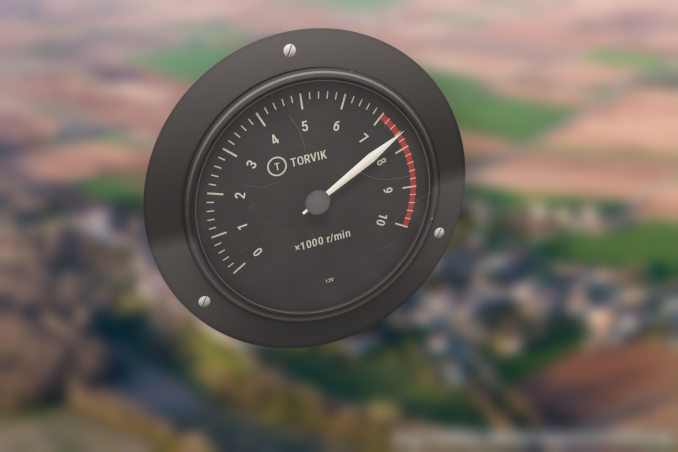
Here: 7600 rpm
